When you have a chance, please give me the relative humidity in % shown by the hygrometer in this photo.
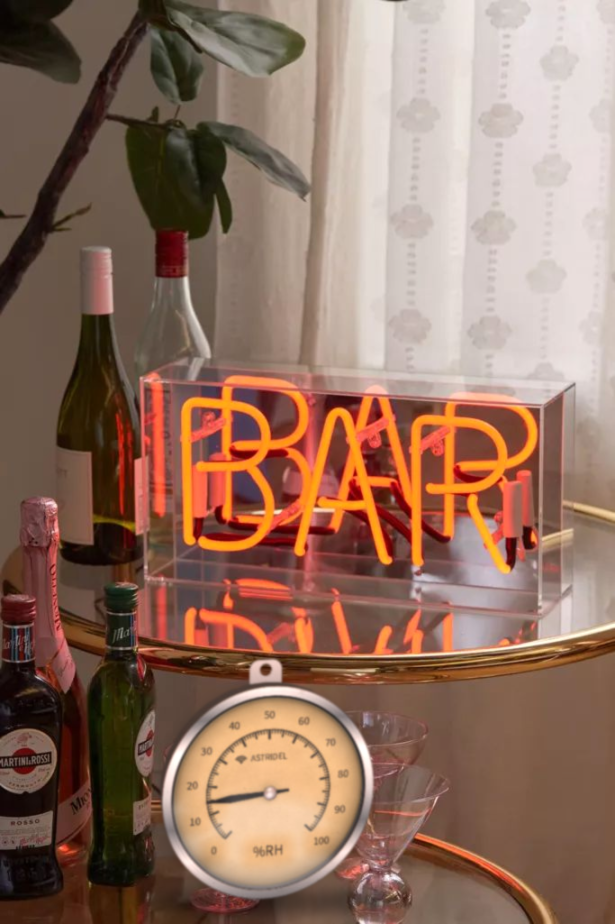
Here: 15 %
